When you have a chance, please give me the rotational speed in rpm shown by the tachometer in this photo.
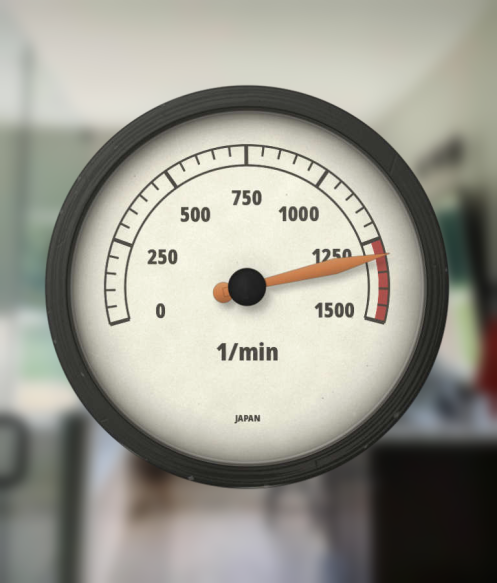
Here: 1300 rpm
